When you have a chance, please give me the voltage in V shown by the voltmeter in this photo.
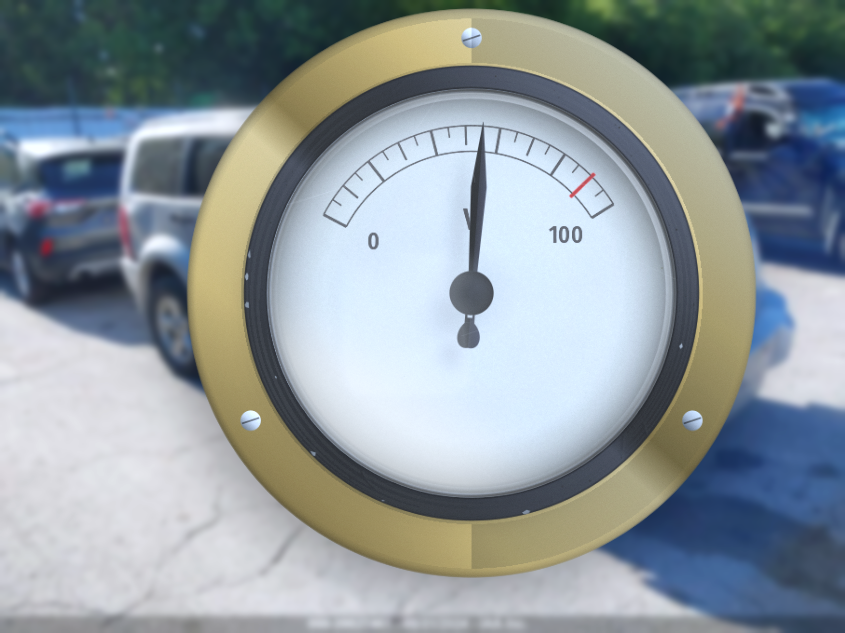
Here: 55 V
